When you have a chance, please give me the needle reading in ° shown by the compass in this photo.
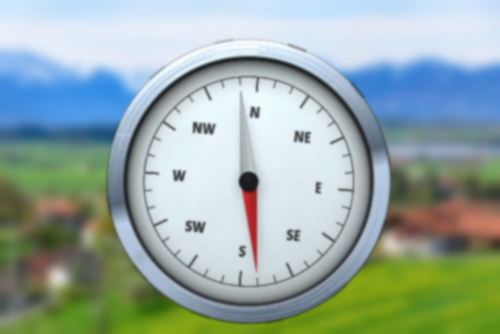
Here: 170 °
